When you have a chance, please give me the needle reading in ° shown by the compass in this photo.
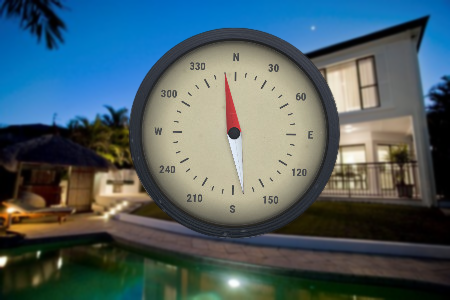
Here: 350 °
